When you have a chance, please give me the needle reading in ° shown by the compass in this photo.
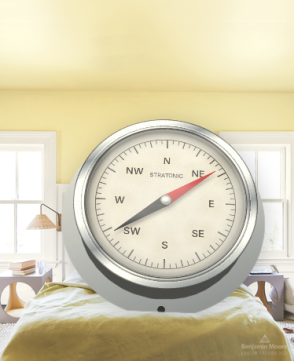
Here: 55 °
